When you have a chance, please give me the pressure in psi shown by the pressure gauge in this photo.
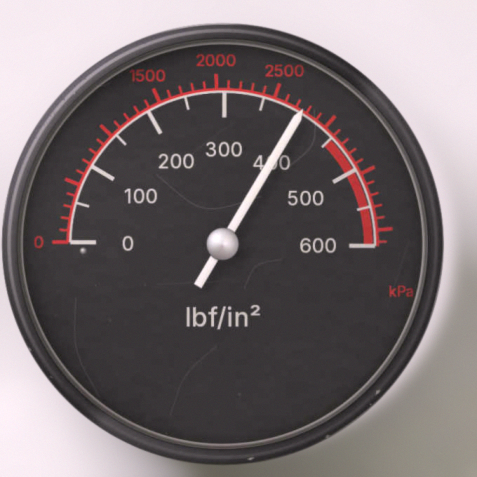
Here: 400 psi
